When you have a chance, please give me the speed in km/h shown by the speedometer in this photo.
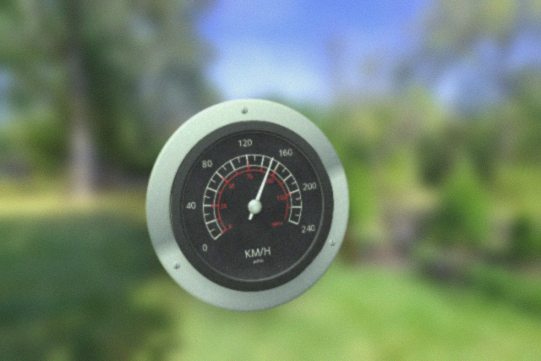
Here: 150 km/h
